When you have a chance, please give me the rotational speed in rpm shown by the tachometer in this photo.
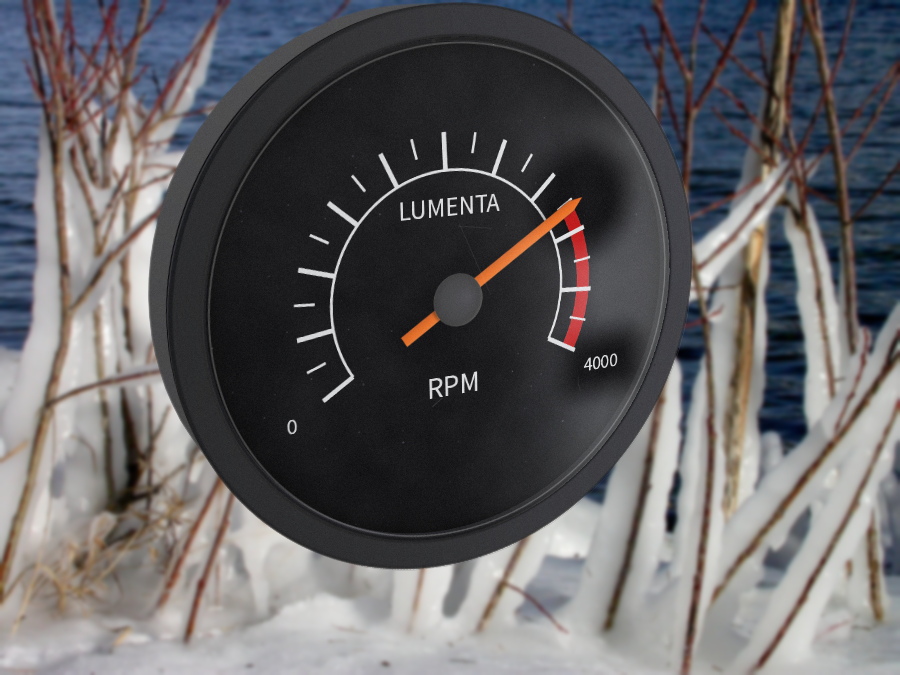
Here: 3000 rpm
